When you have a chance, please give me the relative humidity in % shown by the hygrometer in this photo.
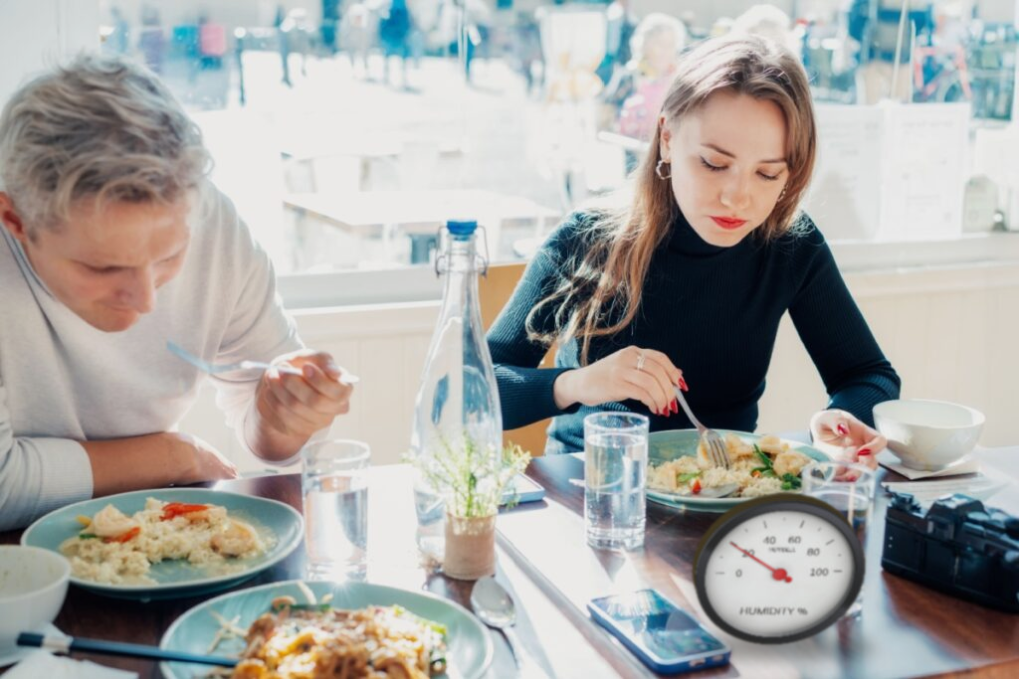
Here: 20 %
